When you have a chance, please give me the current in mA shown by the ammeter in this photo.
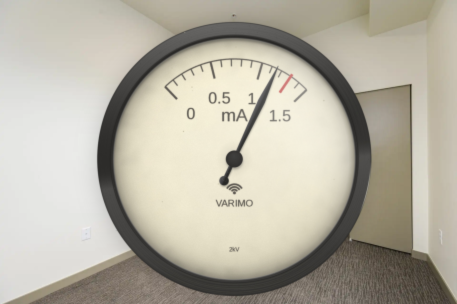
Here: 1.15 mA
